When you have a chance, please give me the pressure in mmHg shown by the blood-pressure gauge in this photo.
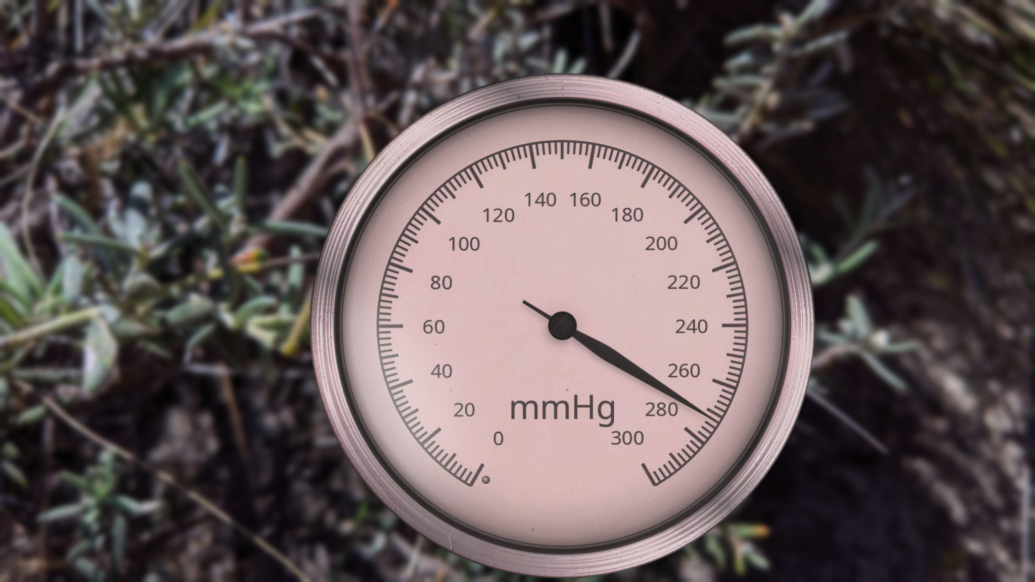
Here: 272 mmHg
